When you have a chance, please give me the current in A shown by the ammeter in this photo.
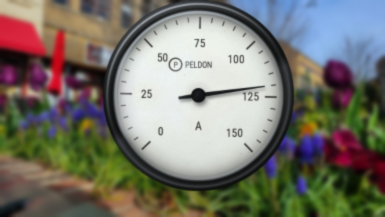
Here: 120 A
